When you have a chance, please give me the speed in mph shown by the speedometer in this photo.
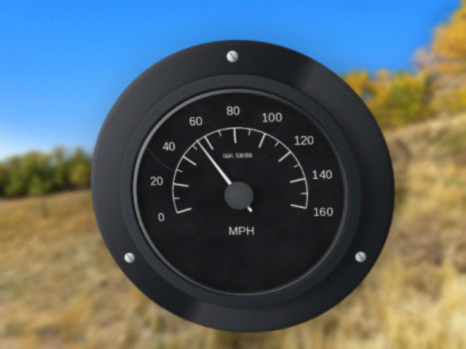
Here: 55 mph
